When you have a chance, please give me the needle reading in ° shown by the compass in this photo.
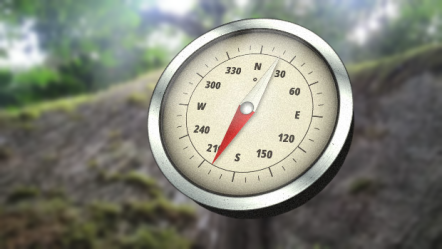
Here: 200 °
